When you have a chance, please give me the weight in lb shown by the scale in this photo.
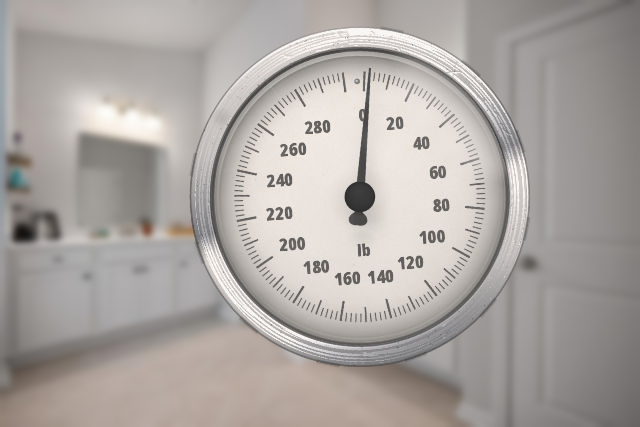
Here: 2 lb
